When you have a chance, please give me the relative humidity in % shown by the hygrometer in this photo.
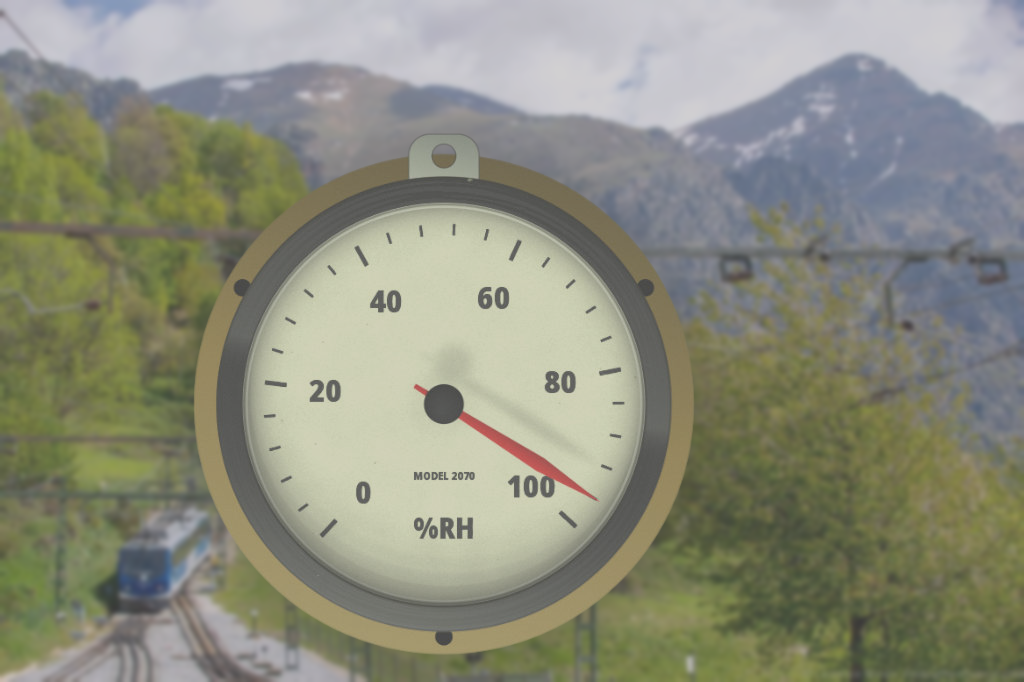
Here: 96 %
